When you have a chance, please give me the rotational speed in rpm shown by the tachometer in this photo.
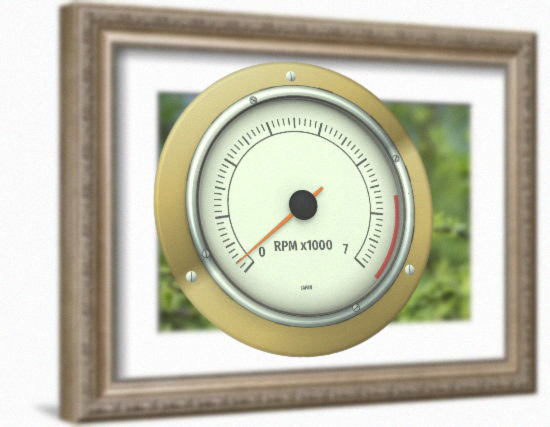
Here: 200 rpm
